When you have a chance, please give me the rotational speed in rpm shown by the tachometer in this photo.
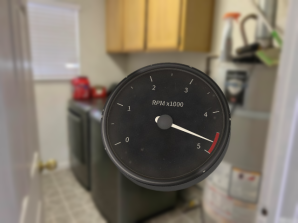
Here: 4750 rpm
